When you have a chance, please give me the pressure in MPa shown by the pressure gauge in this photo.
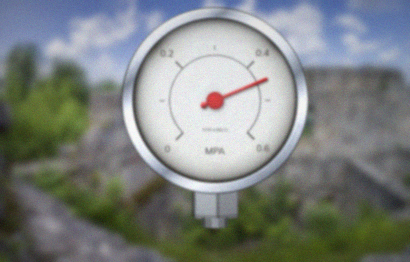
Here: 0.45 MPa
